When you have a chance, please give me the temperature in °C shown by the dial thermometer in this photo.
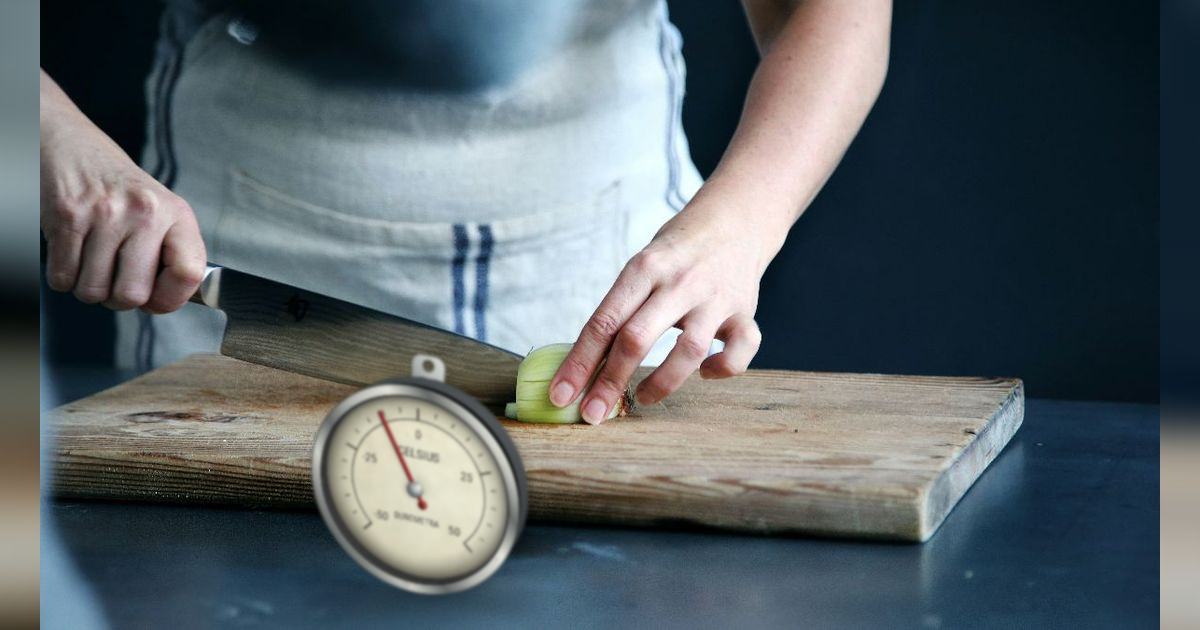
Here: -10 °C
